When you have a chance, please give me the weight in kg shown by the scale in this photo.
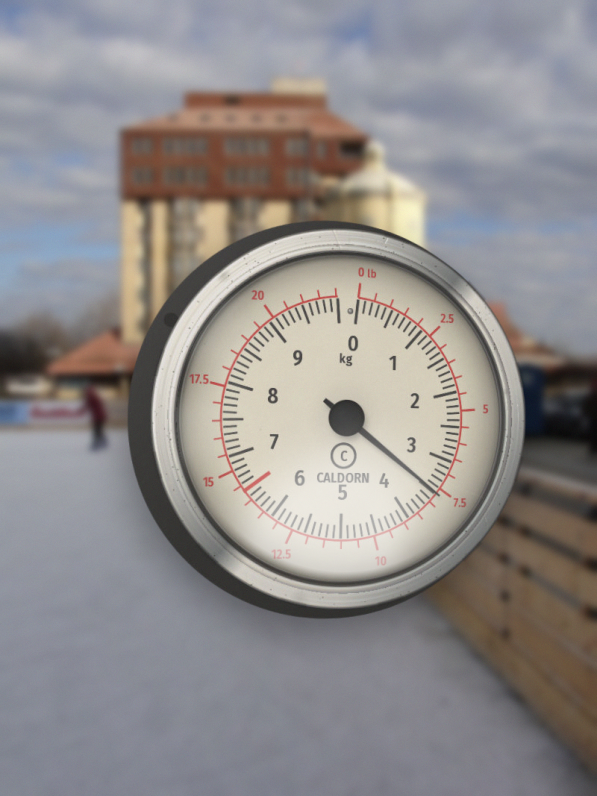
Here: 3.5 kg
